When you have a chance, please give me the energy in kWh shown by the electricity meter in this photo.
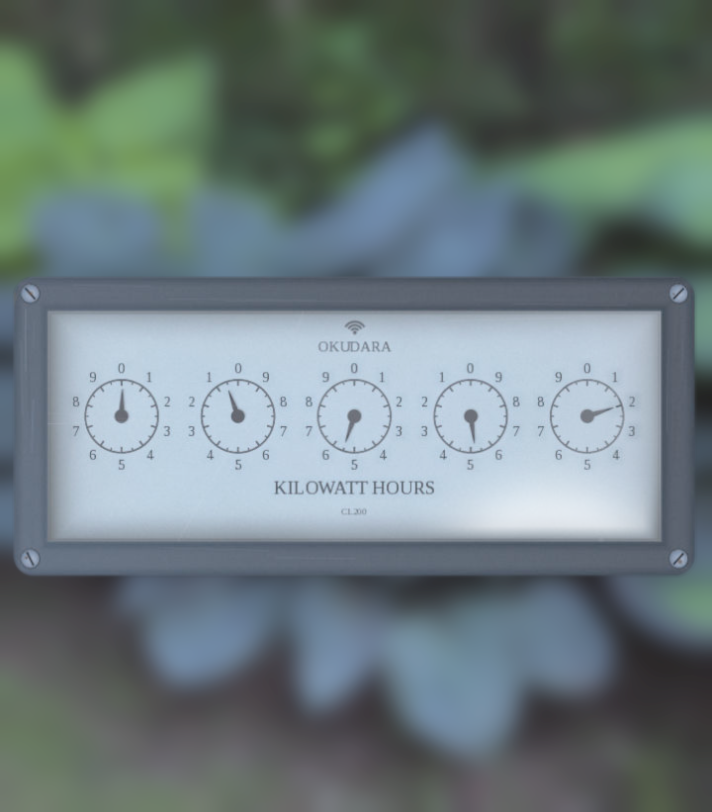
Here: 552 kWh
